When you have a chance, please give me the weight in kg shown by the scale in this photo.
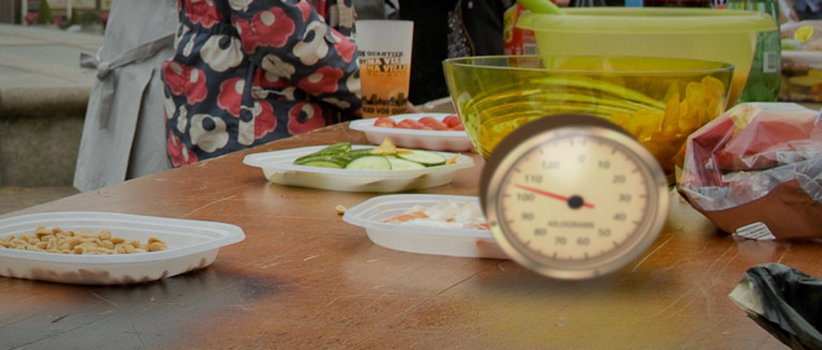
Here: 105 kg
